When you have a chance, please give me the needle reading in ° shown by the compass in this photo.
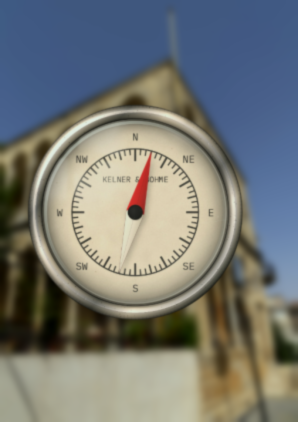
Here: 15 °
